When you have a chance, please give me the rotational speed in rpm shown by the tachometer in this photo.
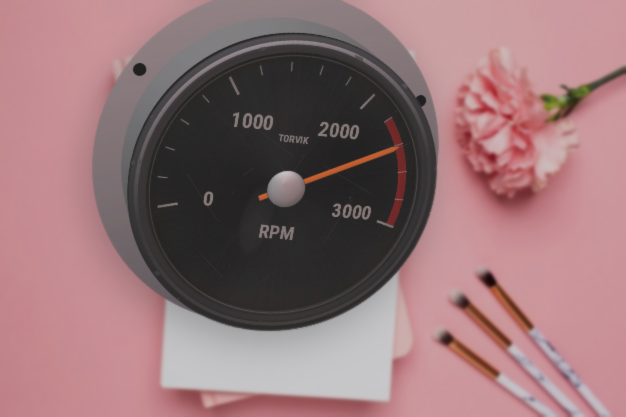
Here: 2400 rpm
